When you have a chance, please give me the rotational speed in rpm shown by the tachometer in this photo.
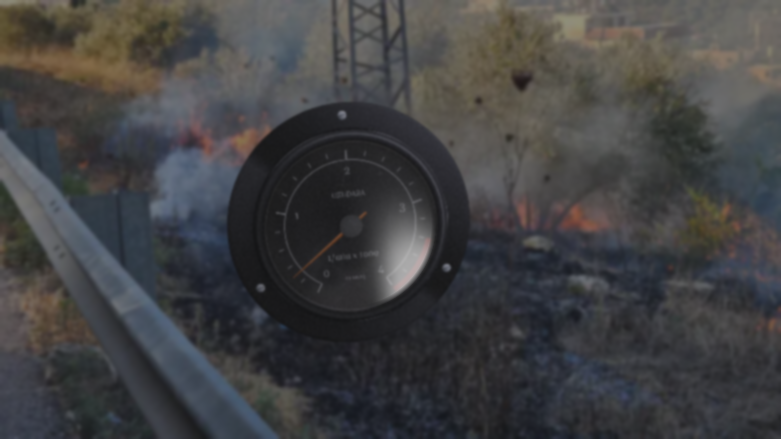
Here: 300 rpm
